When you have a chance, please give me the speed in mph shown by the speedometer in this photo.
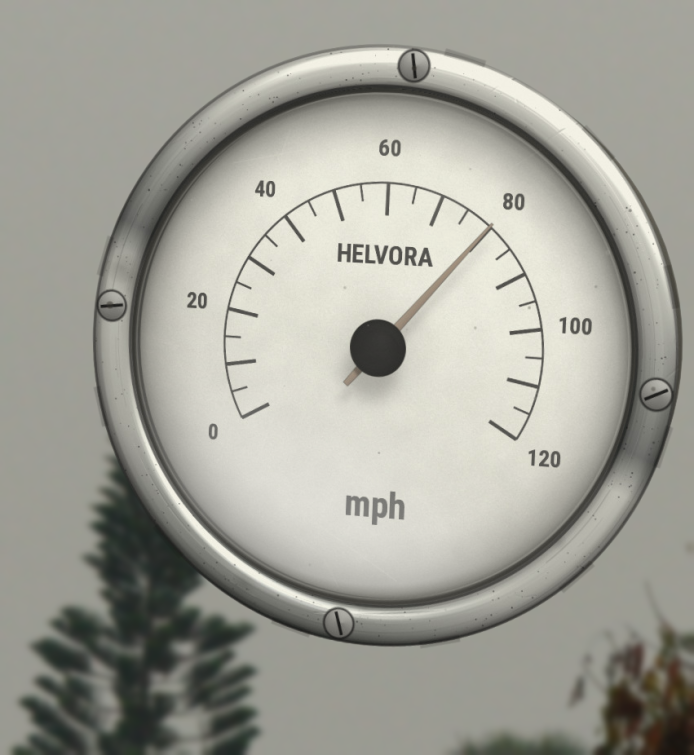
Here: 80 mph
